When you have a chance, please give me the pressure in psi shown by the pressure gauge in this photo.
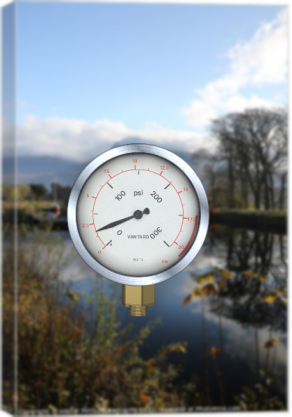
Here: 25 psi
